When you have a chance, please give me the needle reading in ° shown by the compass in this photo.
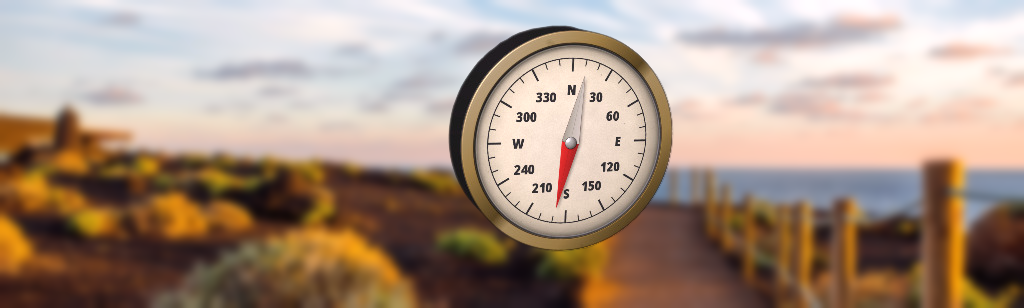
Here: 190 °
